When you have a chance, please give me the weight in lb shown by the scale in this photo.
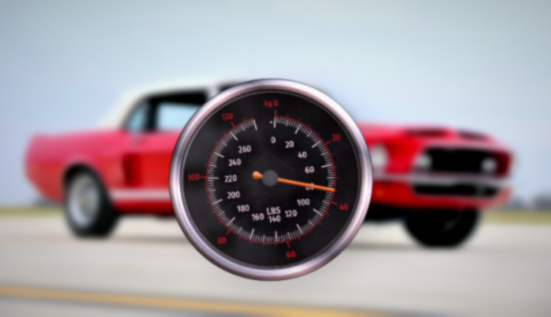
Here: 80 lb
